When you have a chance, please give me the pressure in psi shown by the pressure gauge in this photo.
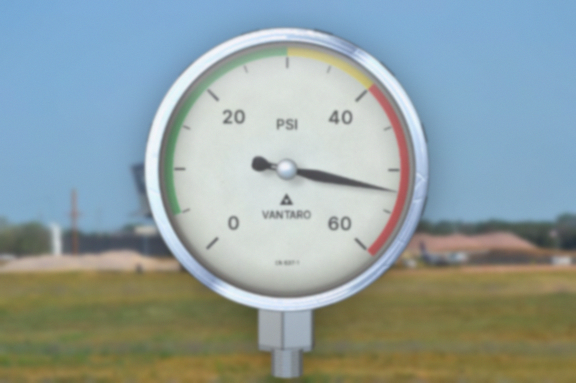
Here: 52.5 psi
